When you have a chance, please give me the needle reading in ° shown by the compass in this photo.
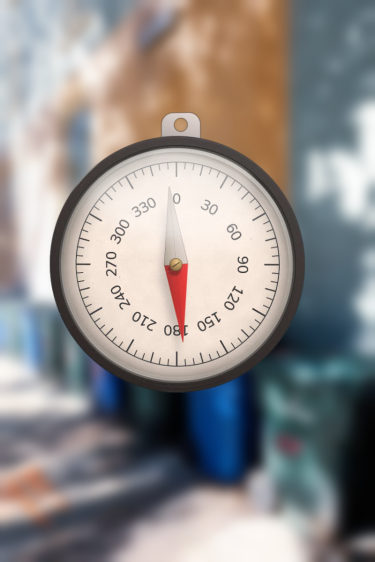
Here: 175 °
